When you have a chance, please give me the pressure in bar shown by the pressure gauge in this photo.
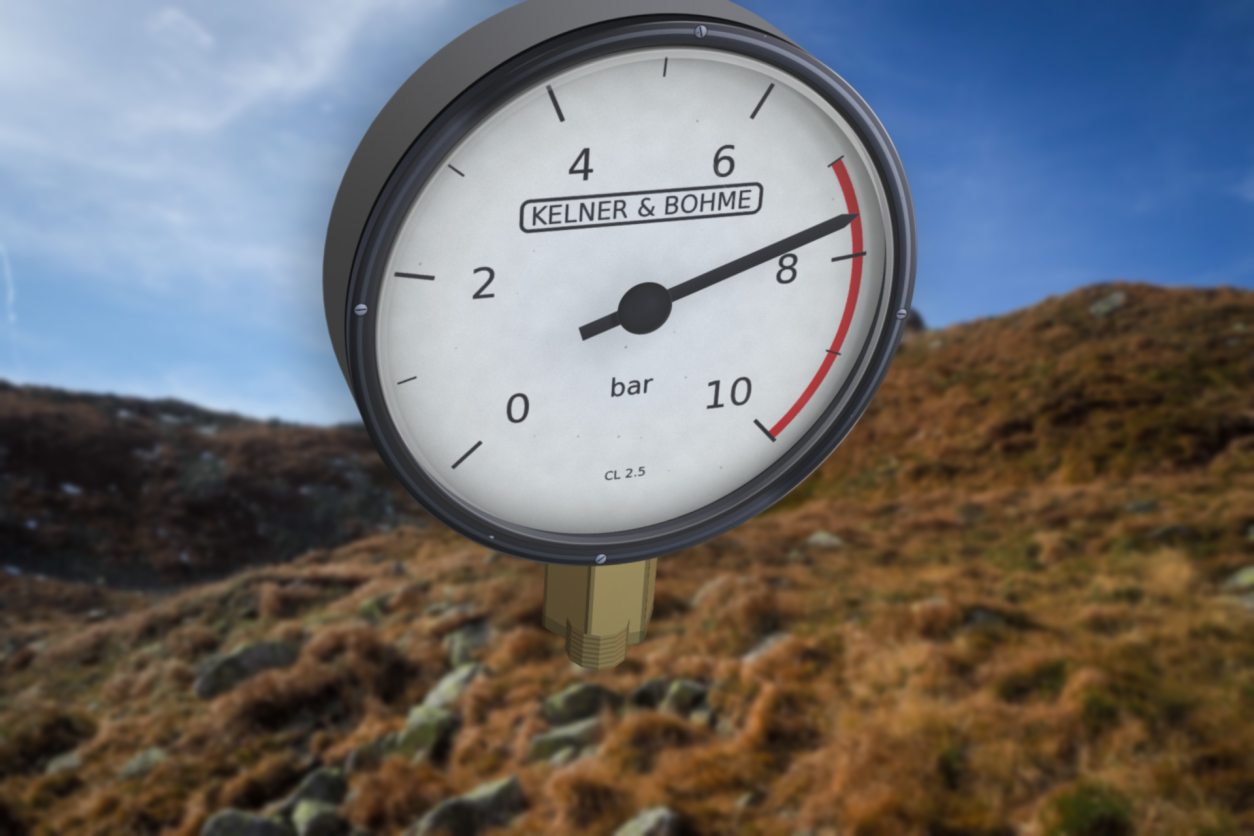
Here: 7.5 bar
